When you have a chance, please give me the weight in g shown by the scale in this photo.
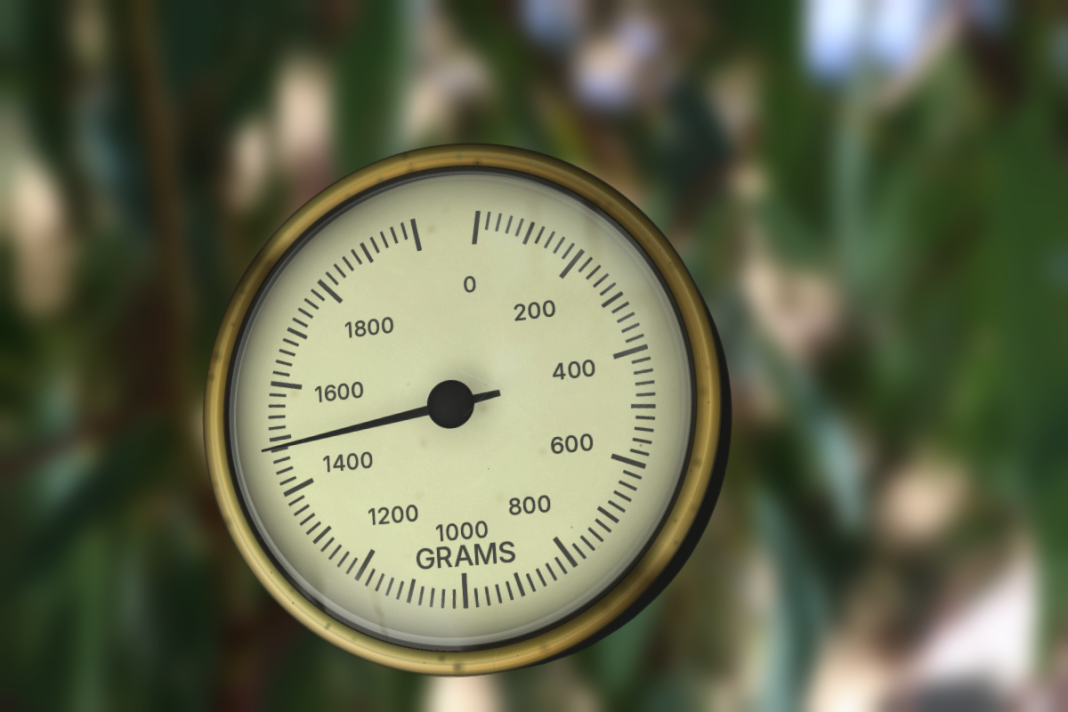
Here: 1480 g
